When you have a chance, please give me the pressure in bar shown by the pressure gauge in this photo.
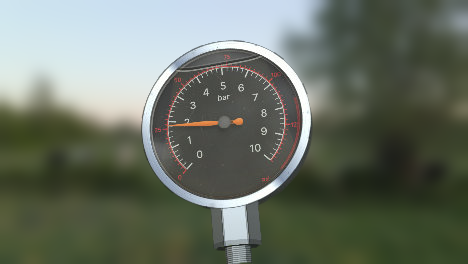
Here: 1.8 bar
